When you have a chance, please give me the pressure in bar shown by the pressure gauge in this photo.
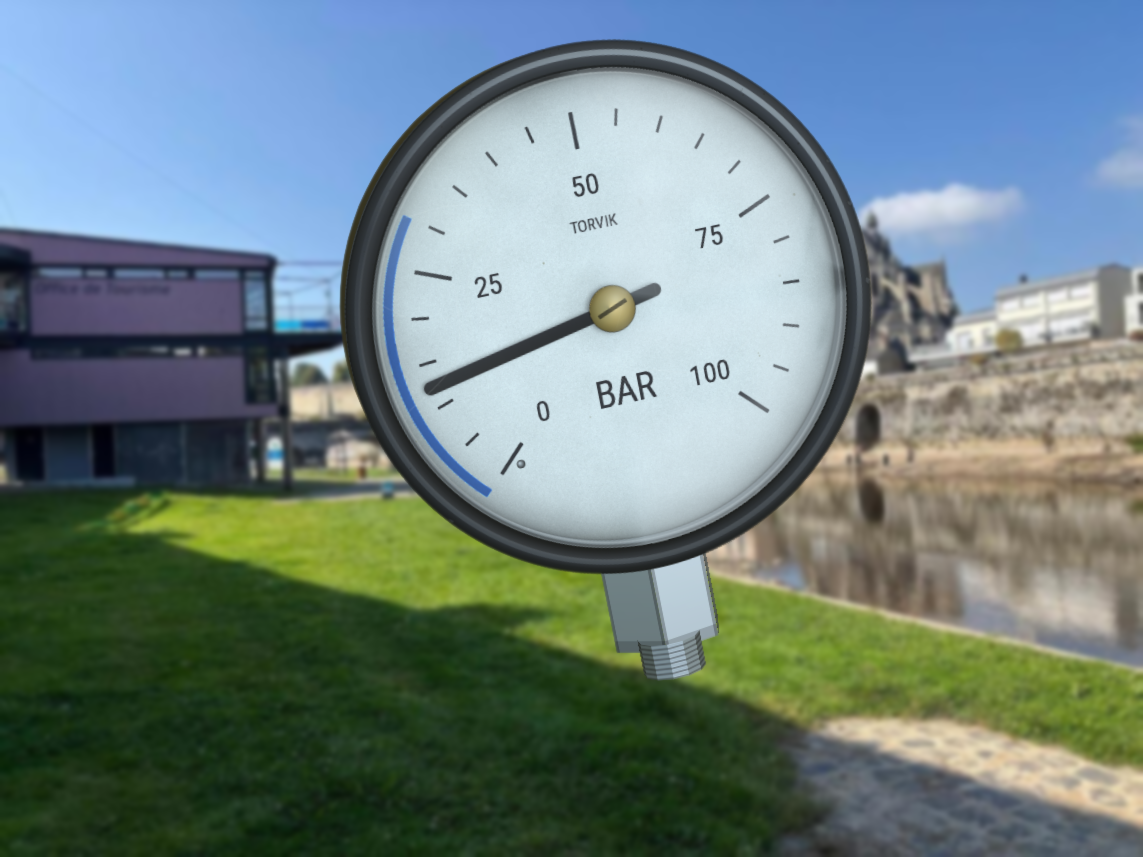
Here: 12.5 bar
